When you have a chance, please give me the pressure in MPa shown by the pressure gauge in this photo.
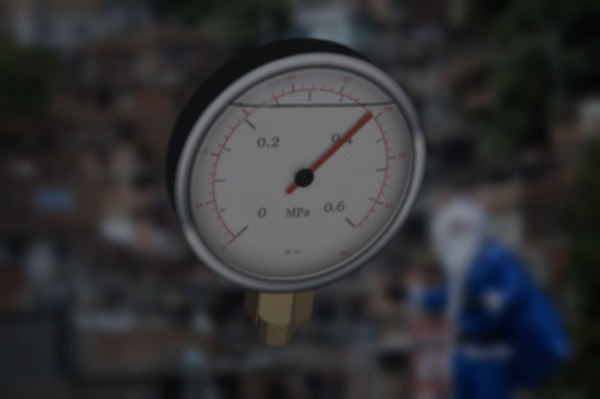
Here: 0.4 MPa
